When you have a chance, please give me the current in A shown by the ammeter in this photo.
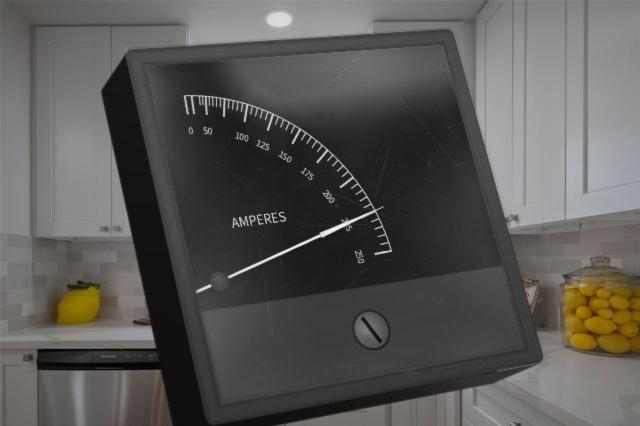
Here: 225 A
